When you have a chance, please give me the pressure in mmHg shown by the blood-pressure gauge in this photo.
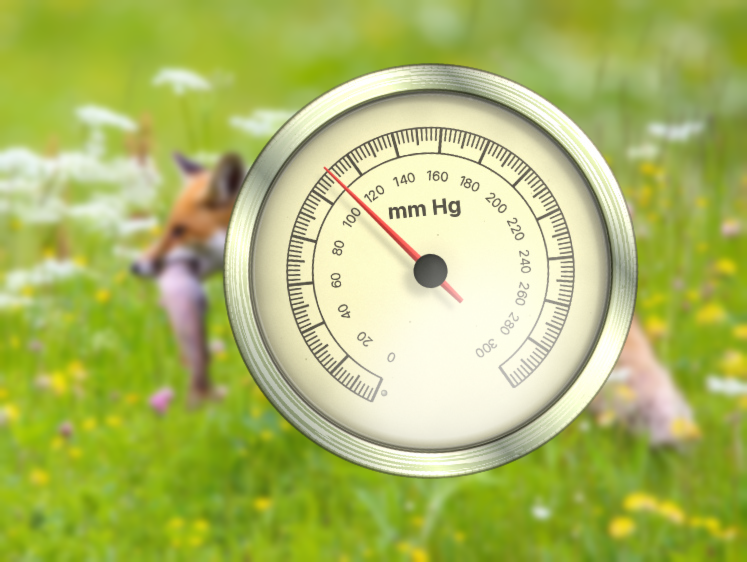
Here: 110 mmHg
